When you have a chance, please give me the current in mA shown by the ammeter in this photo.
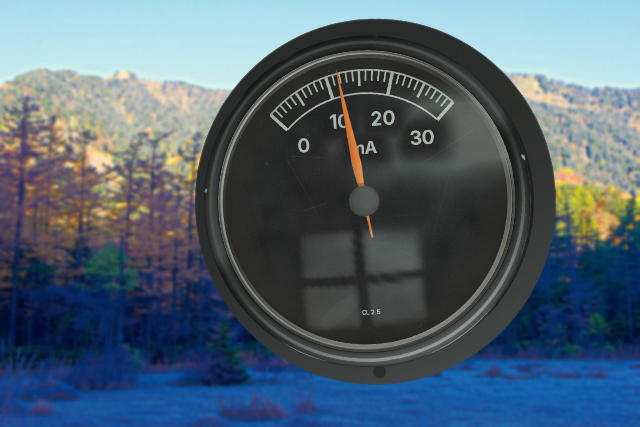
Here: 12 mA
